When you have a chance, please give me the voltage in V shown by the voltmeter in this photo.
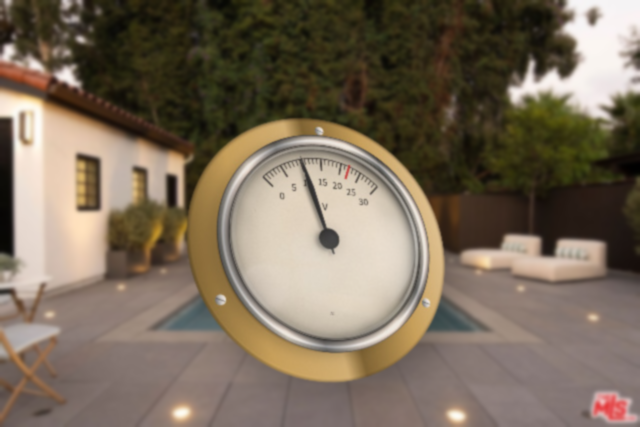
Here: 10 V
